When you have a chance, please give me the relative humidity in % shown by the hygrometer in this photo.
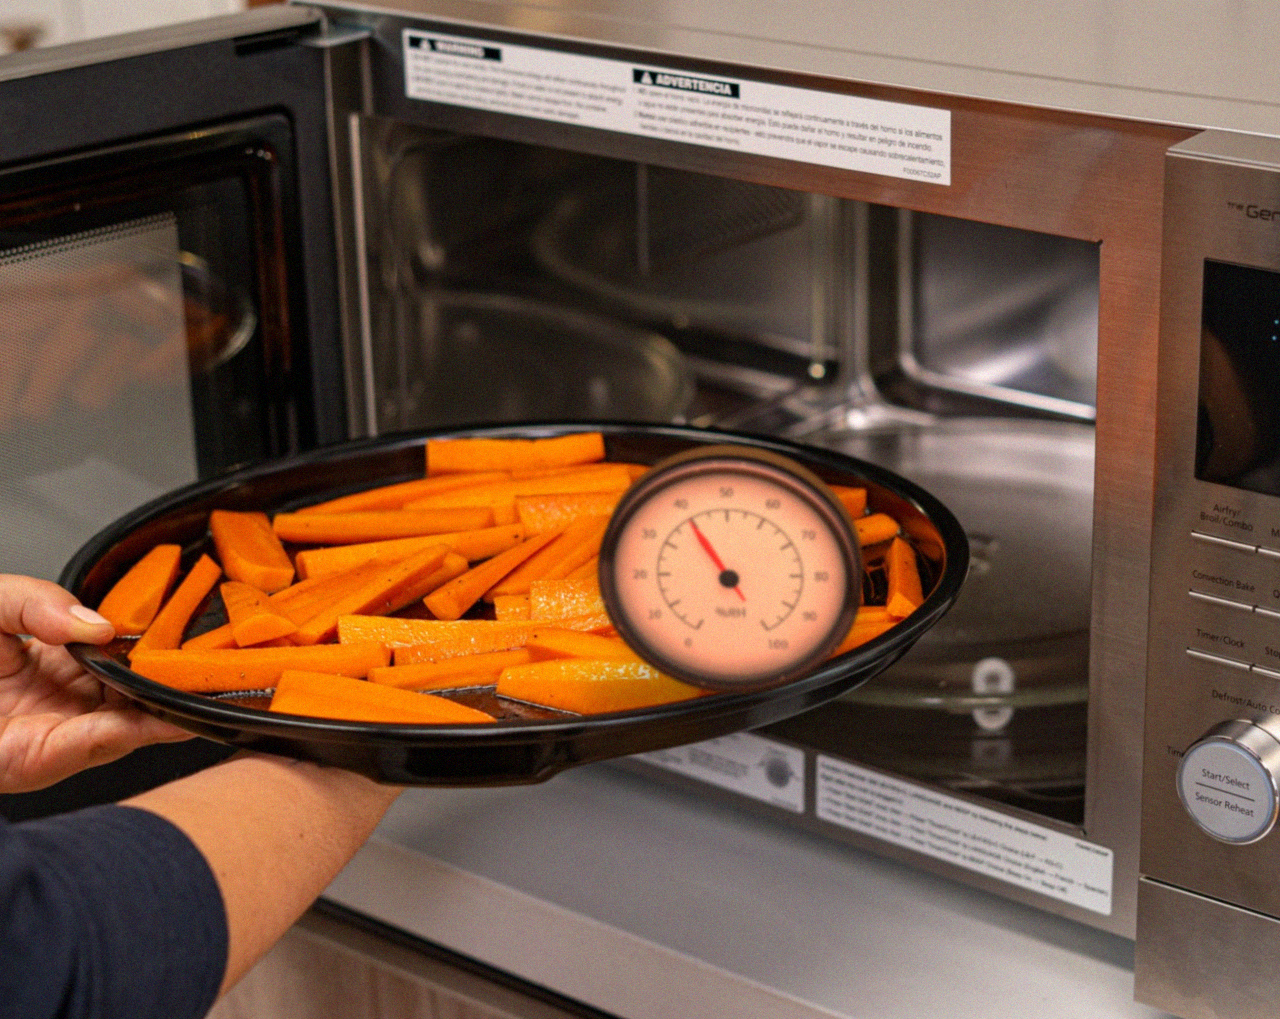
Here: 40 %
